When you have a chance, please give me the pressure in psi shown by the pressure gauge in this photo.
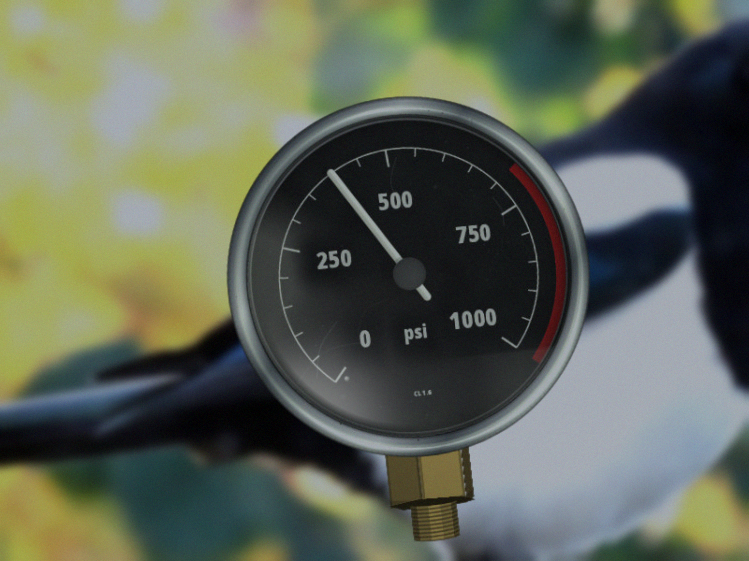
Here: 400 psi
